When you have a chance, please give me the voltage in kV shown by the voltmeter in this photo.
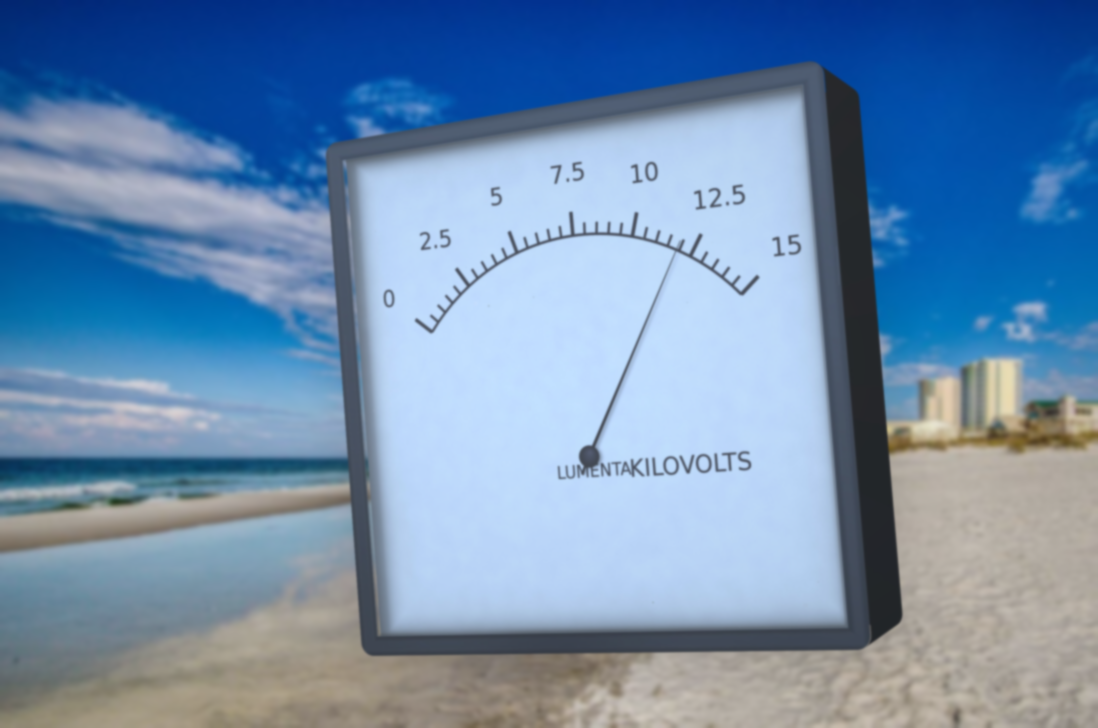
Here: 12 kV
